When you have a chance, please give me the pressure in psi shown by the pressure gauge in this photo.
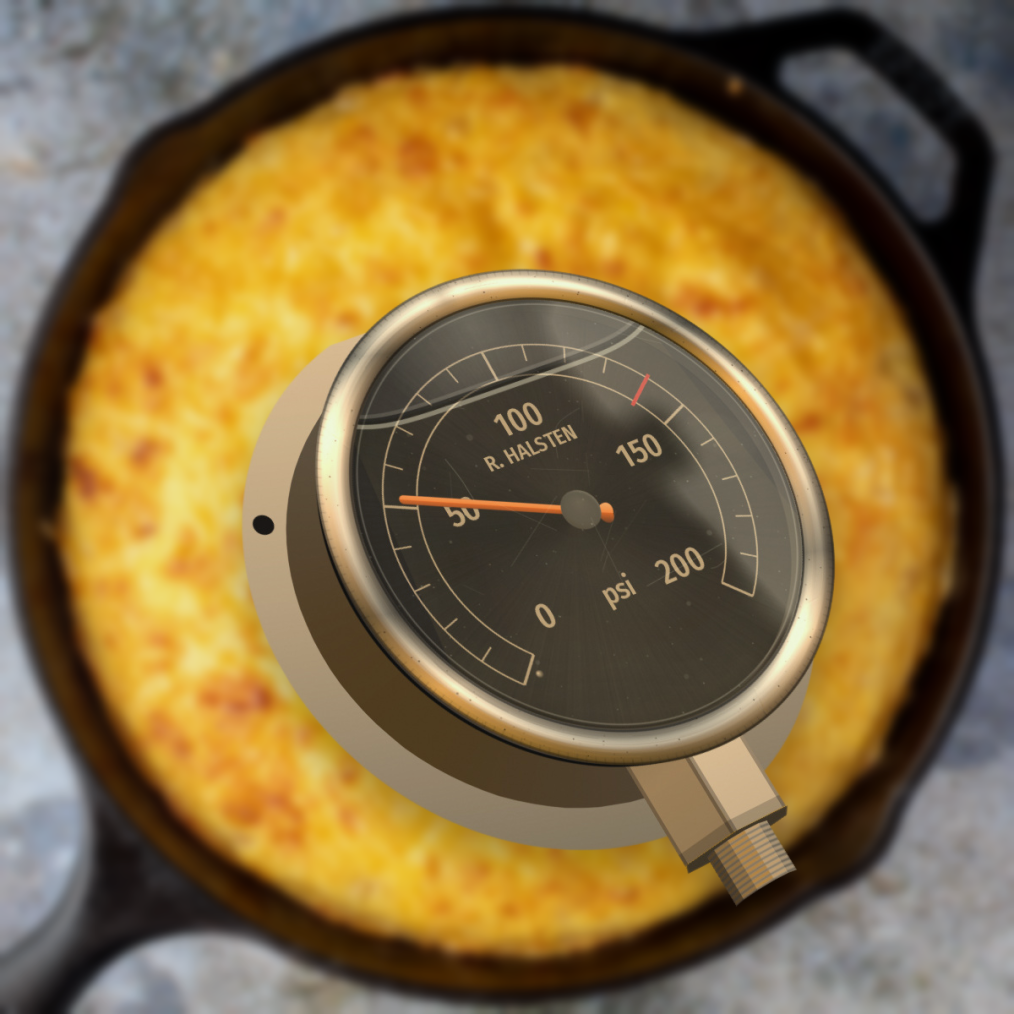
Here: 50 psi
